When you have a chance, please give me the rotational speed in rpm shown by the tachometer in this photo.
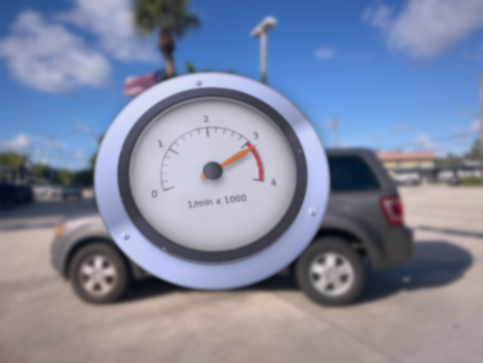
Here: 3200 rpm
